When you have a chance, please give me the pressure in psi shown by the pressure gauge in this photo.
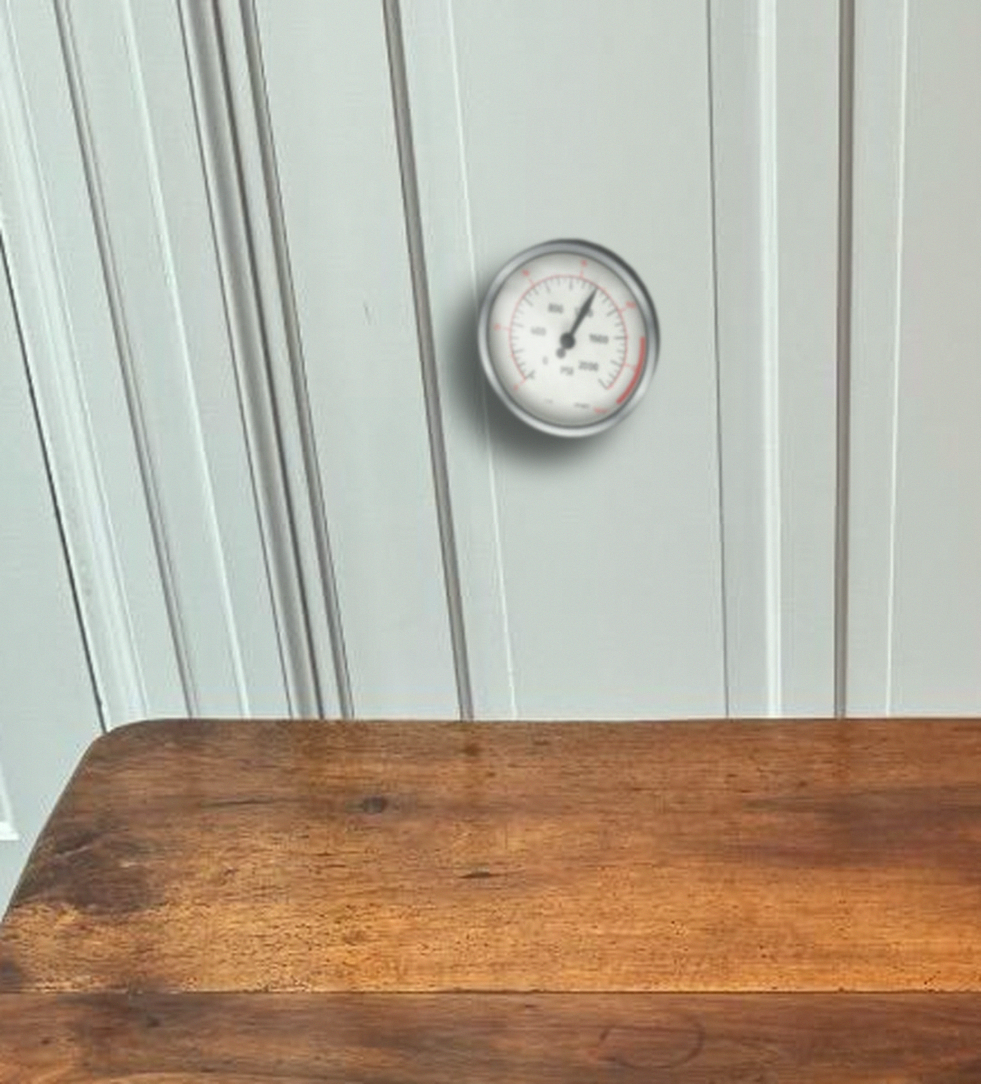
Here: 1200 psi
